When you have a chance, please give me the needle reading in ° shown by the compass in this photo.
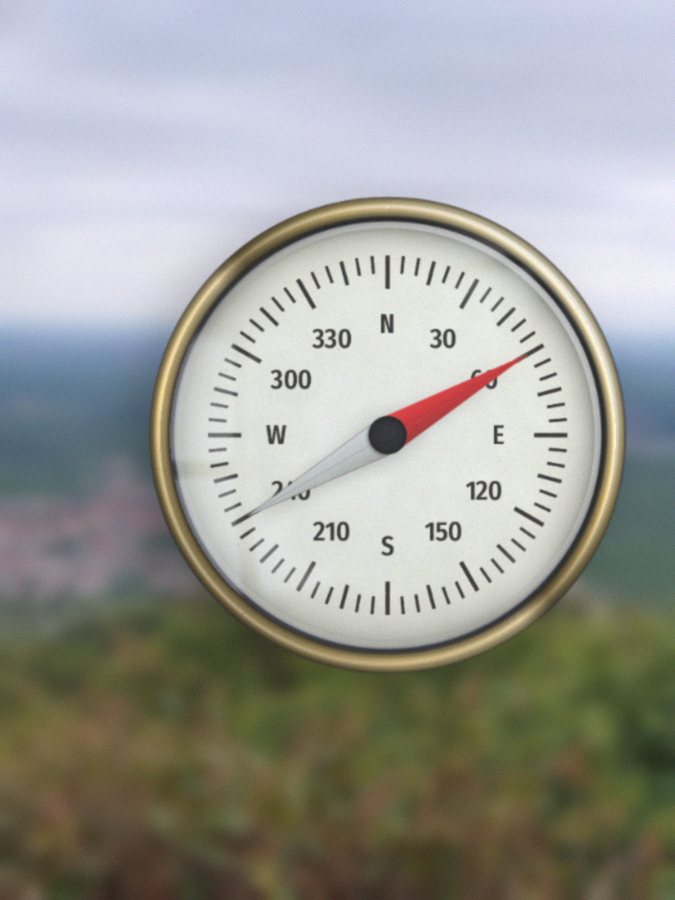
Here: 60 °
